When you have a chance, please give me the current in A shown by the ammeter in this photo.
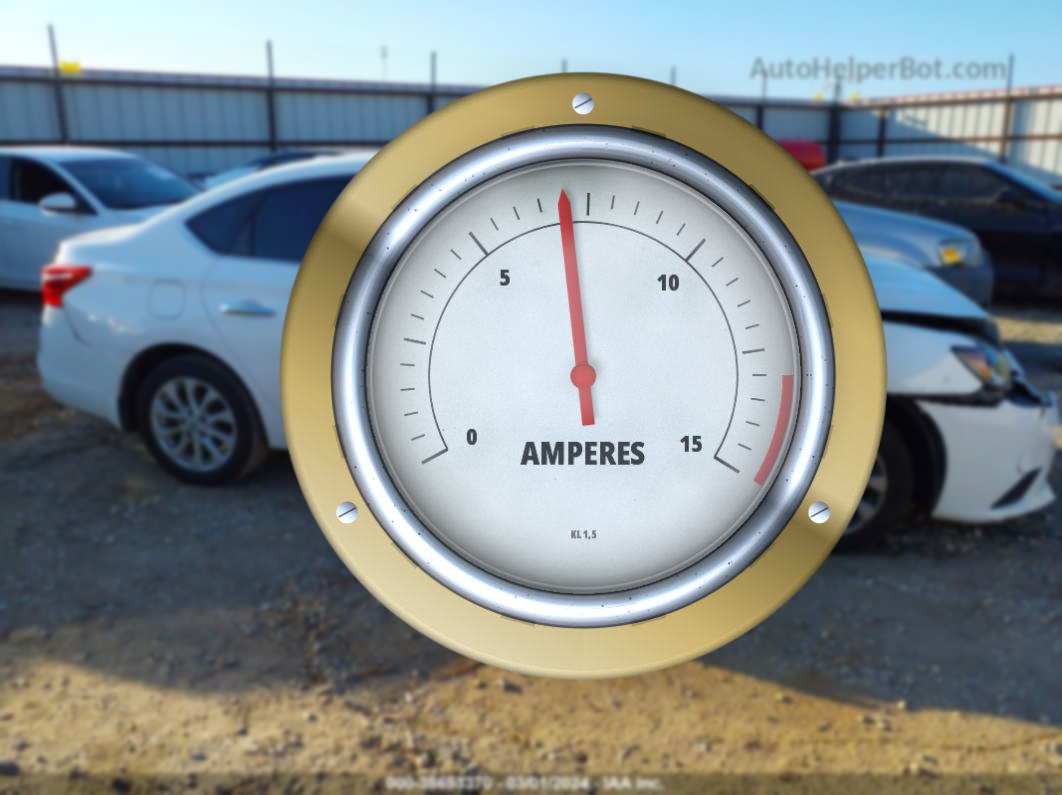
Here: 7 A
